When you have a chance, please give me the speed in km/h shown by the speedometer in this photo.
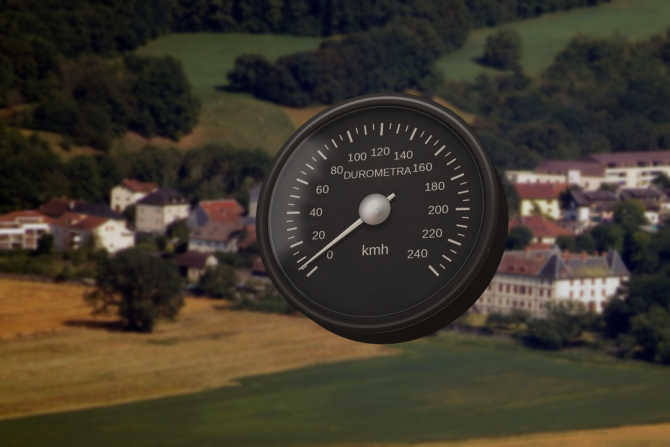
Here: 5 km/h
